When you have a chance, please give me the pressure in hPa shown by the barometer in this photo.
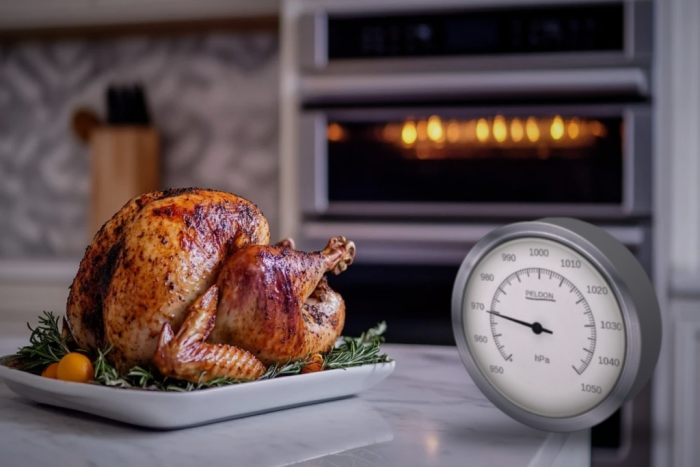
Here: 970 hPa
